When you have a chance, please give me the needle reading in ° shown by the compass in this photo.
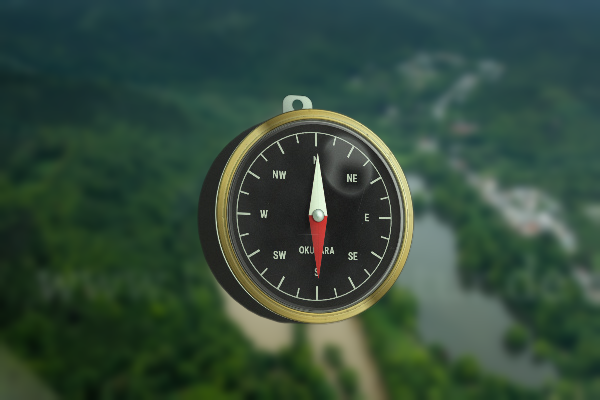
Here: 180 °
